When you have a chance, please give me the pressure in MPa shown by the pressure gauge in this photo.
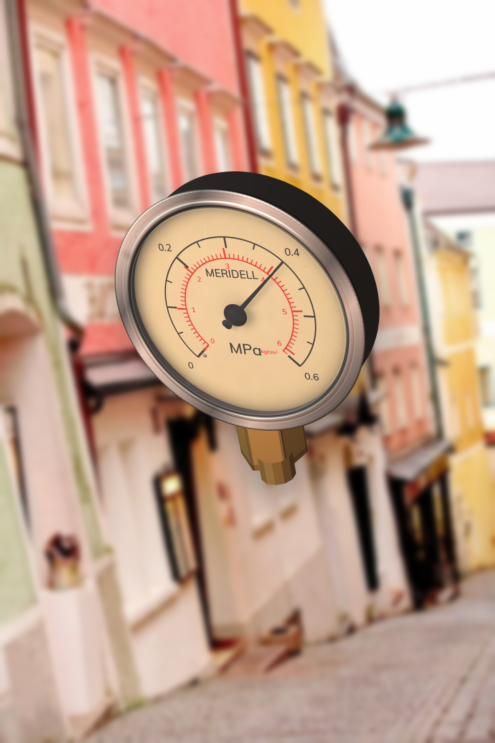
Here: 0.4 MPa
